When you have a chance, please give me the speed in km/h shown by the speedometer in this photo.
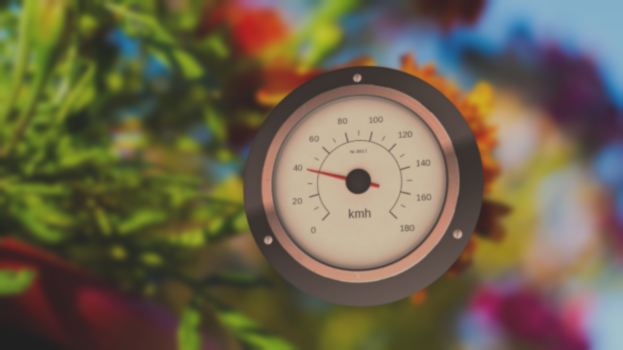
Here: 40 km/h
